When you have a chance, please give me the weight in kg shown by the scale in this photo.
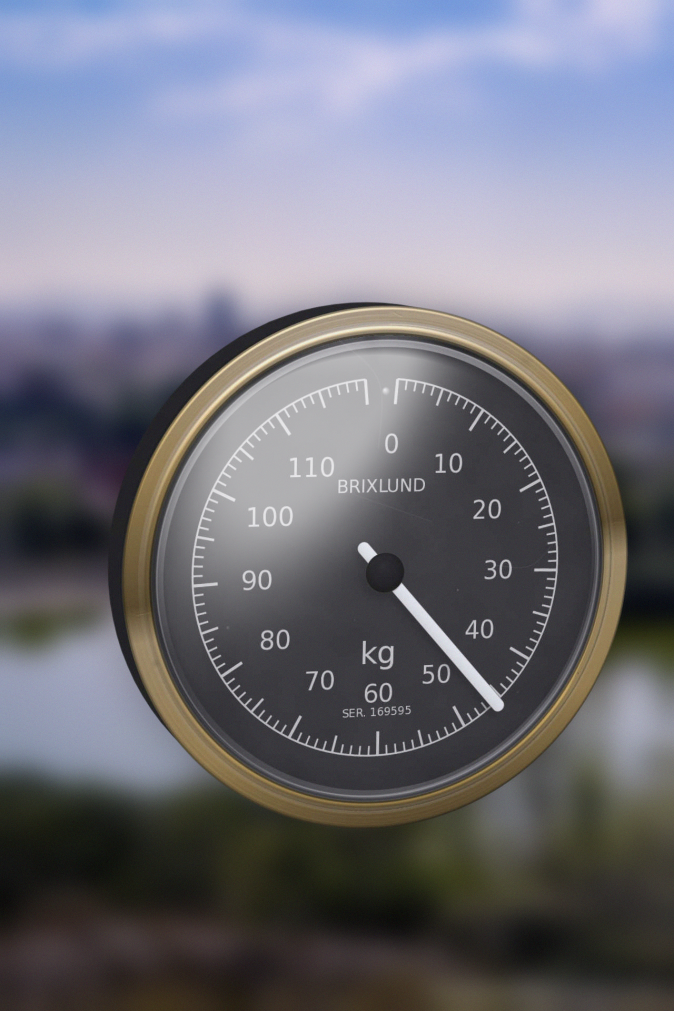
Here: 46 kg
